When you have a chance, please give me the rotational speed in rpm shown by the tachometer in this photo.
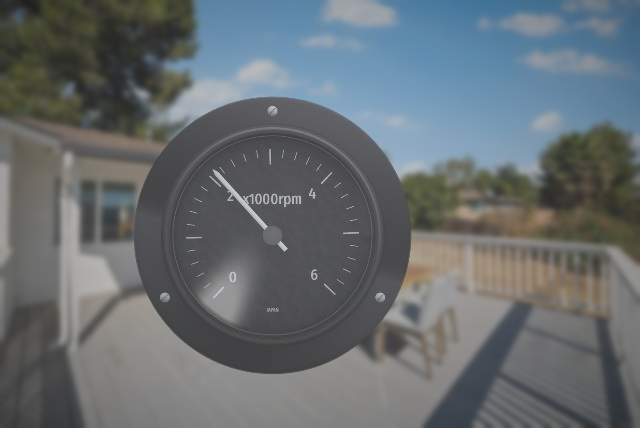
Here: 2100 rpm
